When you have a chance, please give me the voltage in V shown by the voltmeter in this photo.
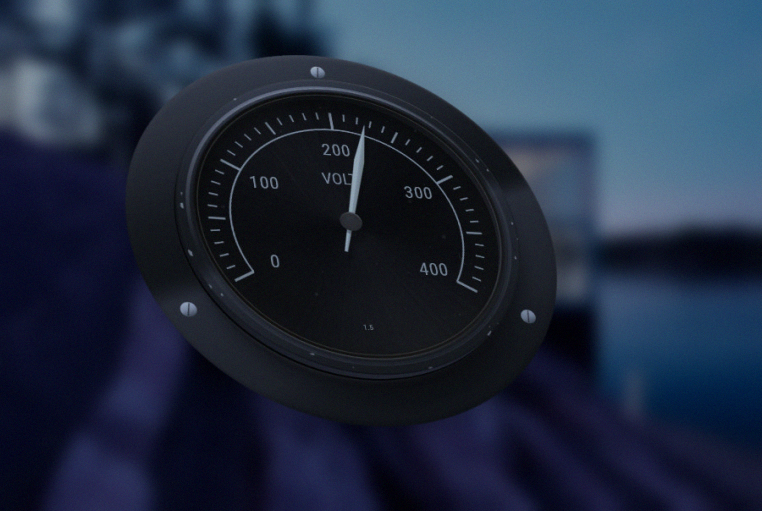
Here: 225 V
